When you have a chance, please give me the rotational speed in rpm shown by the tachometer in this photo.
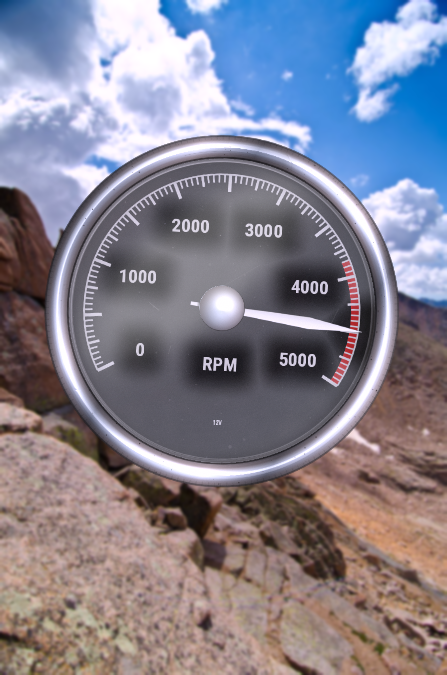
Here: 4500 rpm
